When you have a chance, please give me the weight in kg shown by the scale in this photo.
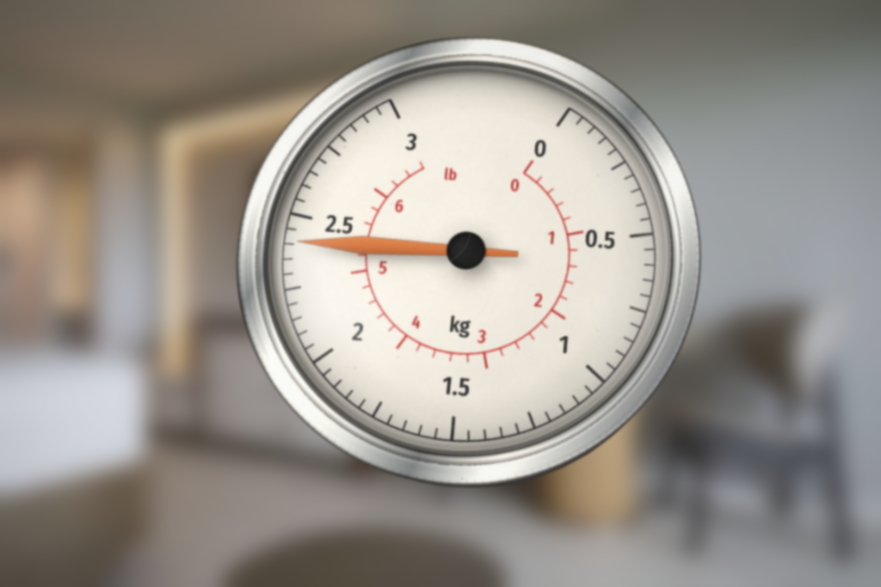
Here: 2.4 kg
